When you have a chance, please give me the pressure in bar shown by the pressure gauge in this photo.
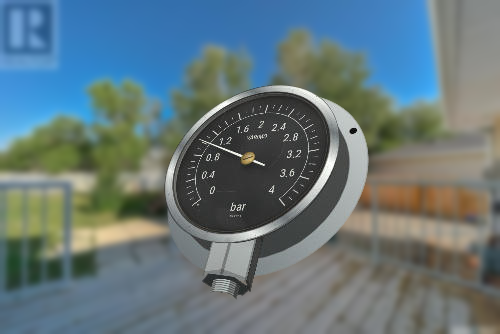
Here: 1 bar
